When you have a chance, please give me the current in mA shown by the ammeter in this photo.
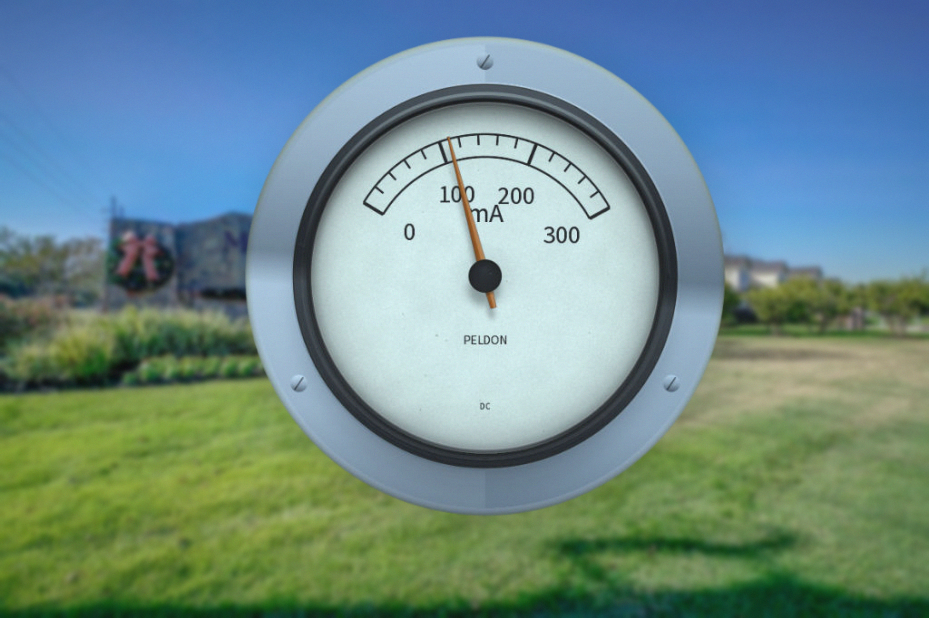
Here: 110 mA
